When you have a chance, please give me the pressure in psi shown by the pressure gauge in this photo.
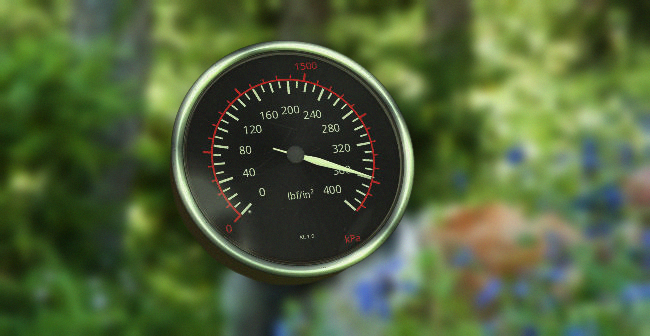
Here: 360 psi
